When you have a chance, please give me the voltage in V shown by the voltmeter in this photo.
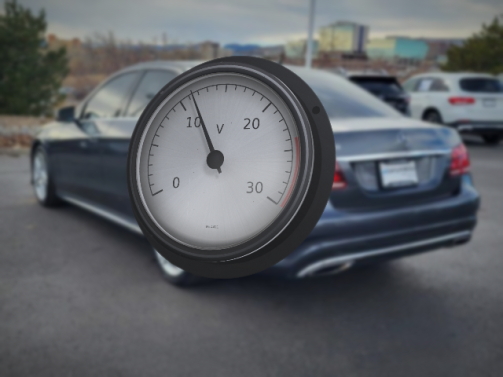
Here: 11.5 V
